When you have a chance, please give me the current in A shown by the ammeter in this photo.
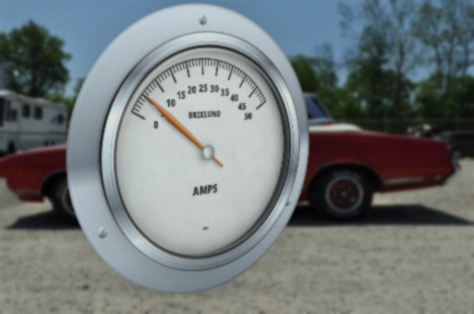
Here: 5 A
